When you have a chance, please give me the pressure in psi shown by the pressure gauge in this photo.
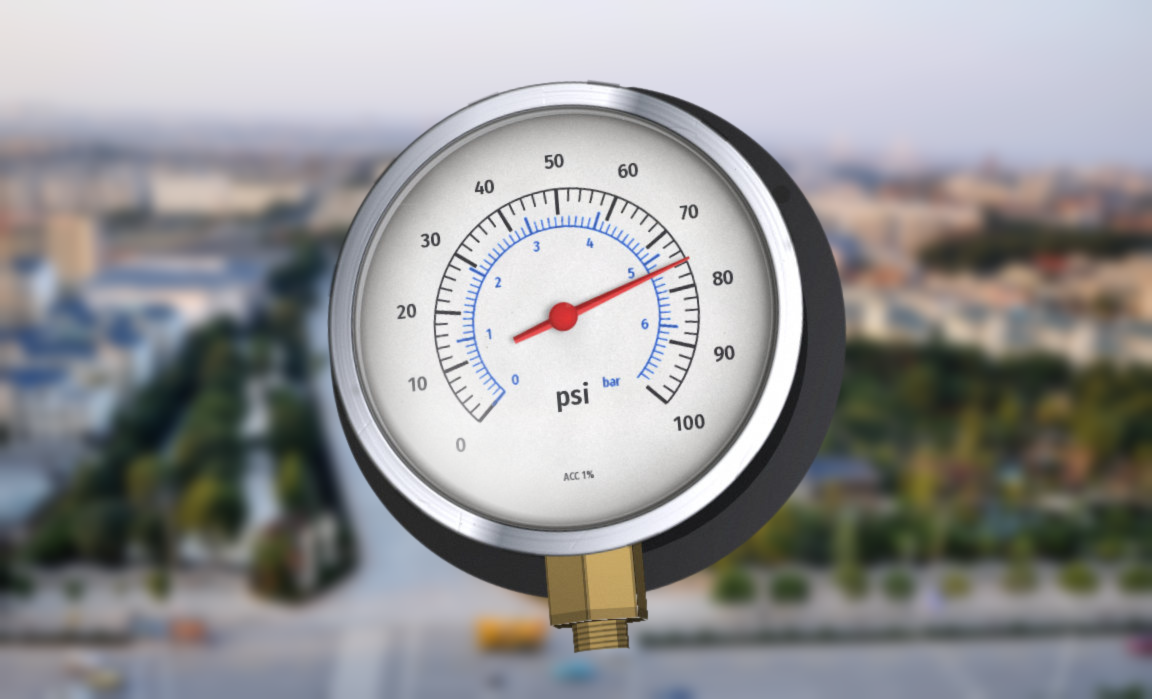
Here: 76 psi
